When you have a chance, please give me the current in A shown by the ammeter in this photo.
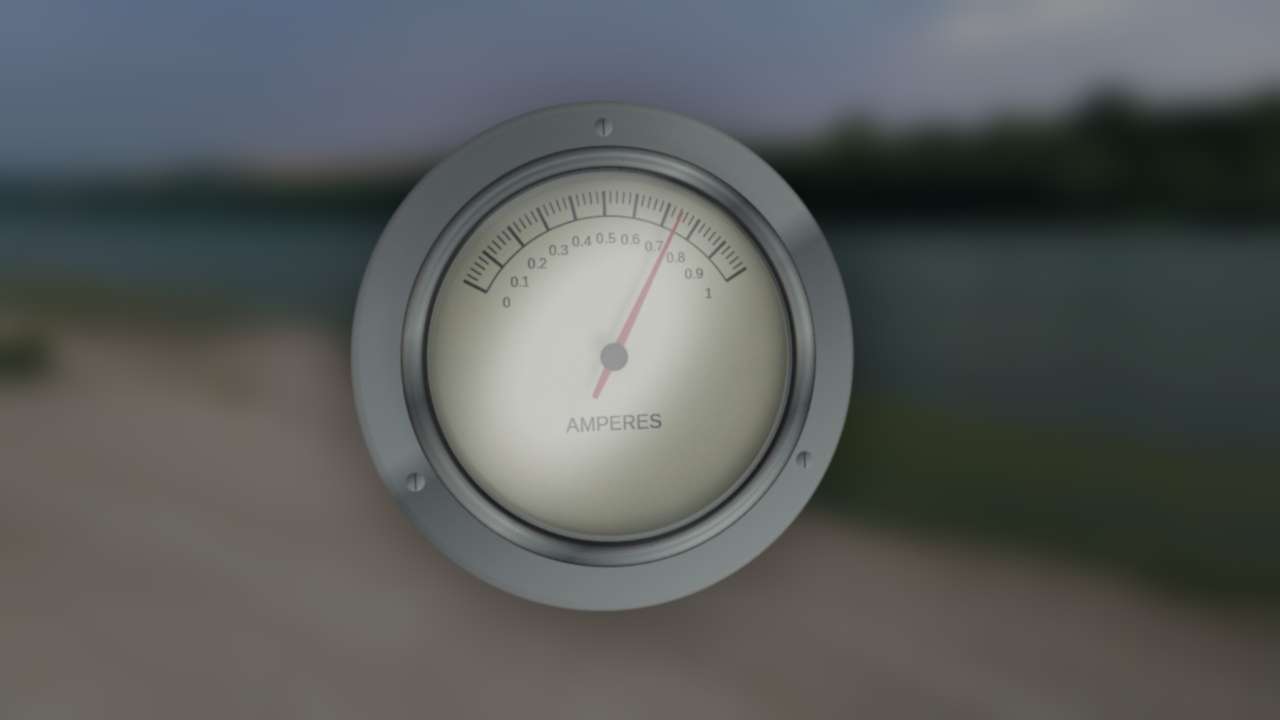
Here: 0.74 A
